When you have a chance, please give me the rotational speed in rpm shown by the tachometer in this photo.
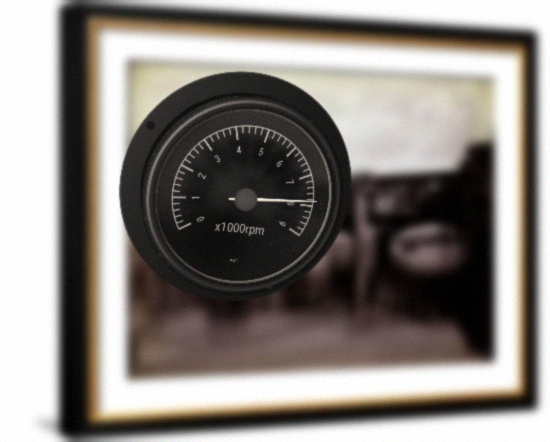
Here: 7800 rpm
